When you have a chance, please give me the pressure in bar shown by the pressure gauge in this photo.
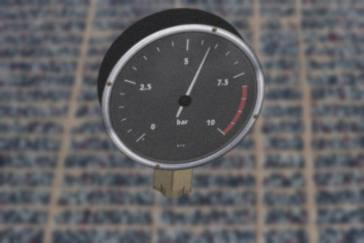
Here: 5.75 bar
